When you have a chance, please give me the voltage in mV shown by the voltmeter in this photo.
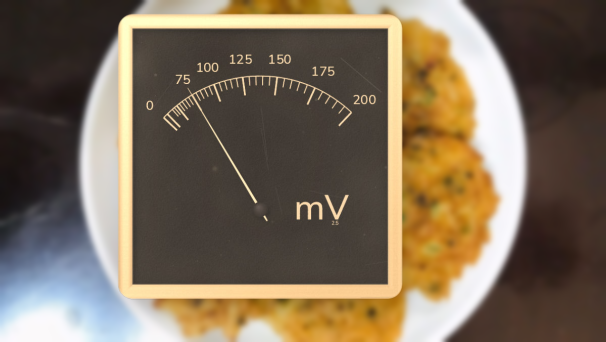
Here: 75 mV
